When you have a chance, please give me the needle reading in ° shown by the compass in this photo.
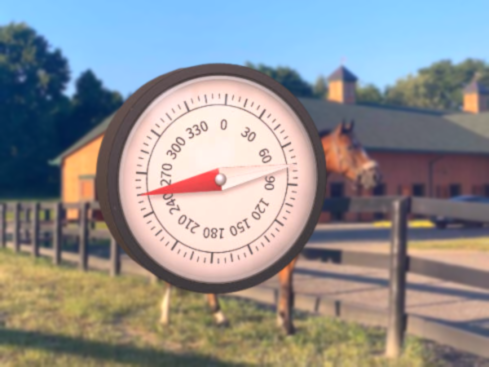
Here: 255 °
